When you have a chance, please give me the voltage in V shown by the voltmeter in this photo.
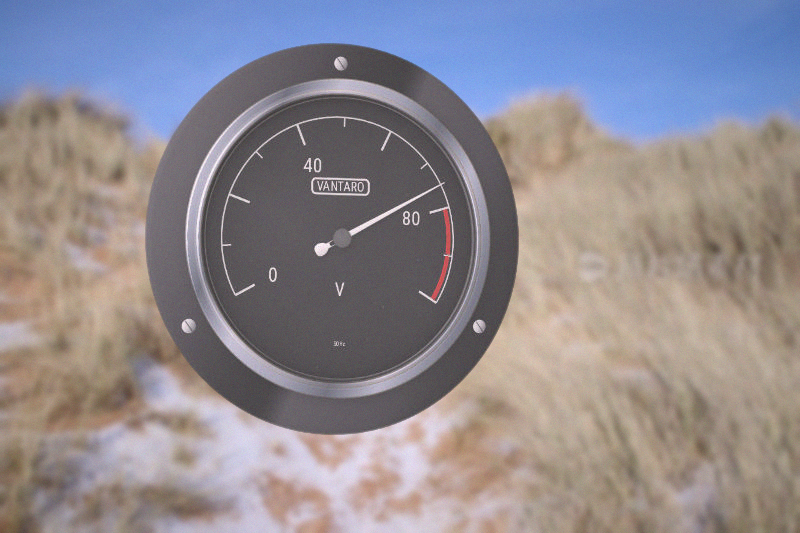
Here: 75 V
